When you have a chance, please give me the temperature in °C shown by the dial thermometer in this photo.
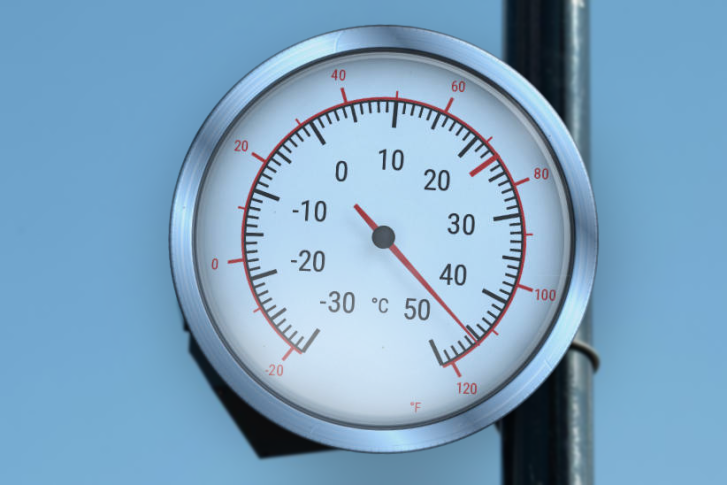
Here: 45.5 °C
